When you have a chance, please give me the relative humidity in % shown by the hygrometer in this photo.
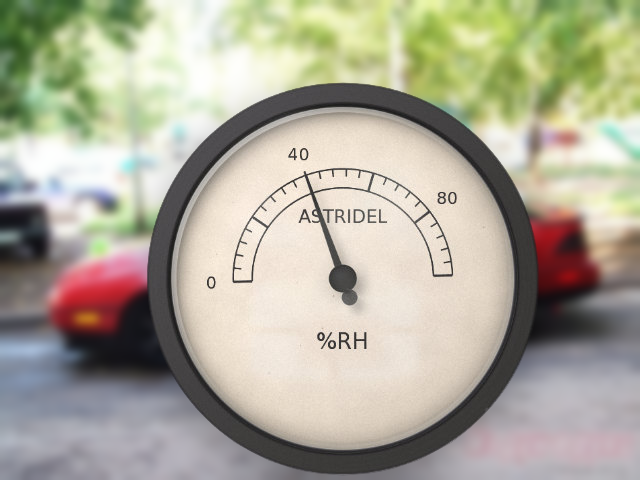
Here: 40 %
